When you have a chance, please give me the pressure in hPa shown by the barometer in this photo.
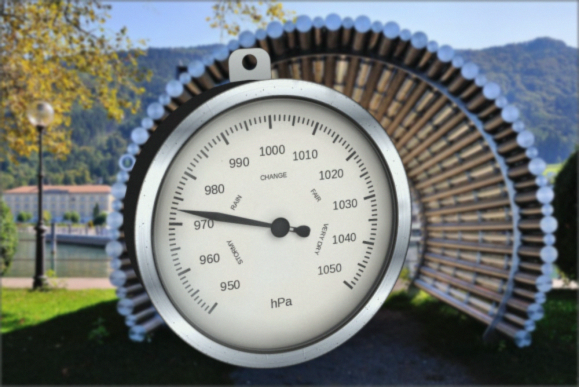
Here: 973 hPa
